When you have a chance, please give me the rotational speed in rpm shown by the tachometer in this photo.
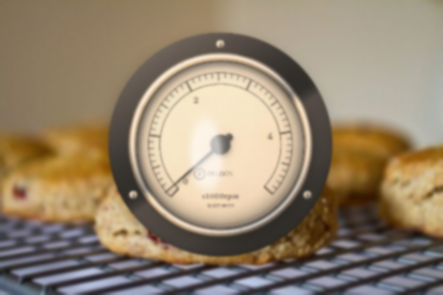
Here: 100 rpm
